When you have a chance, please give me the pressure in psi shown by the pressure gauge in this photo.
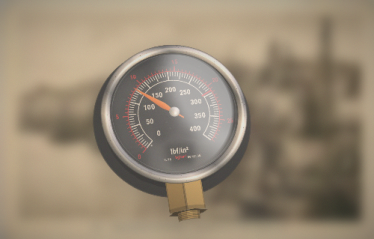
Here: 125 psi
